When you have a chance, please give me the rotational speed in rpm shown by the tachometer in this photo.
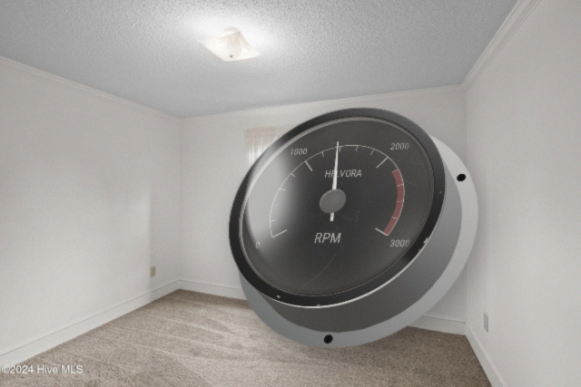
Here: 1400 rpm
